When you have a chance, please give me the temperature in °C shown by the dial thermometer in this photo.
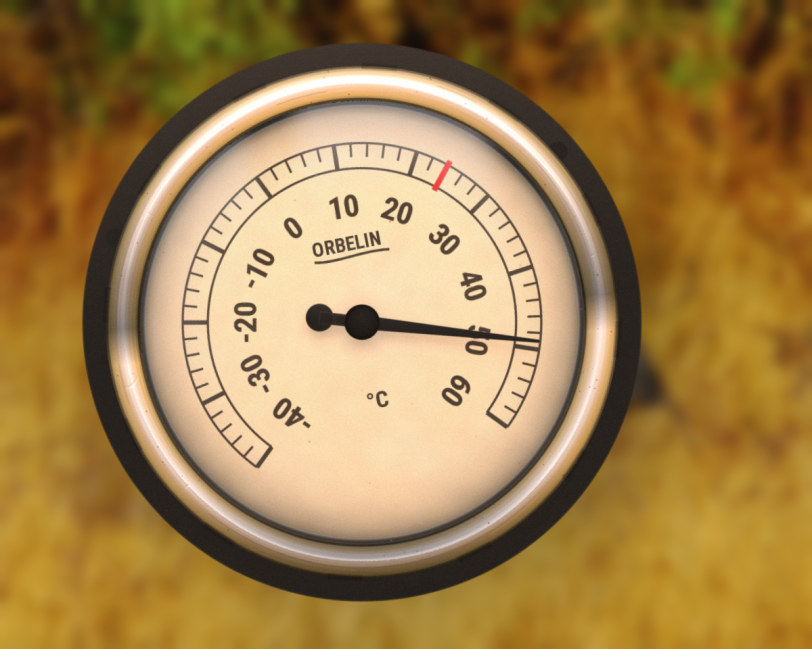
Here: 49 °C
